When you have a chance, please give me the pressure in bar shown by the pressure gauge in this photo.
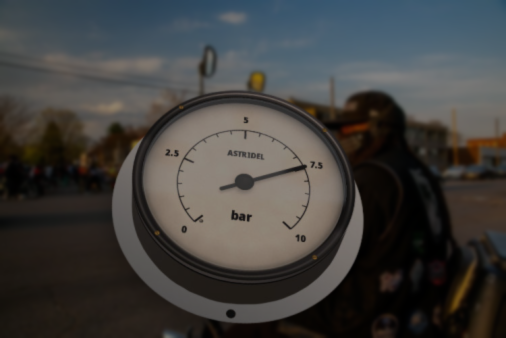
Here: 7.5 bar
